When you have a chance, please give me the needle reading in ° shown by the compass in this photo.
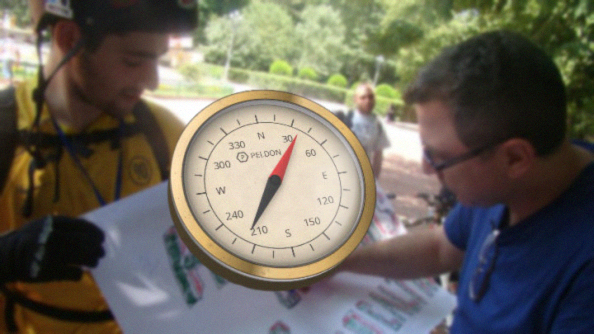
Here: 37.5 °
